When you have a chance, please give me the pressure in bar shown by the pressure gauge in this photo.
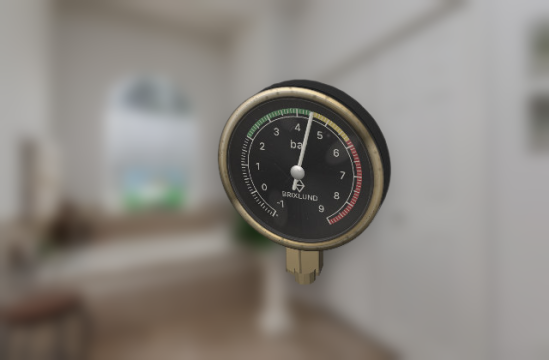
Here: 4.5 bar
